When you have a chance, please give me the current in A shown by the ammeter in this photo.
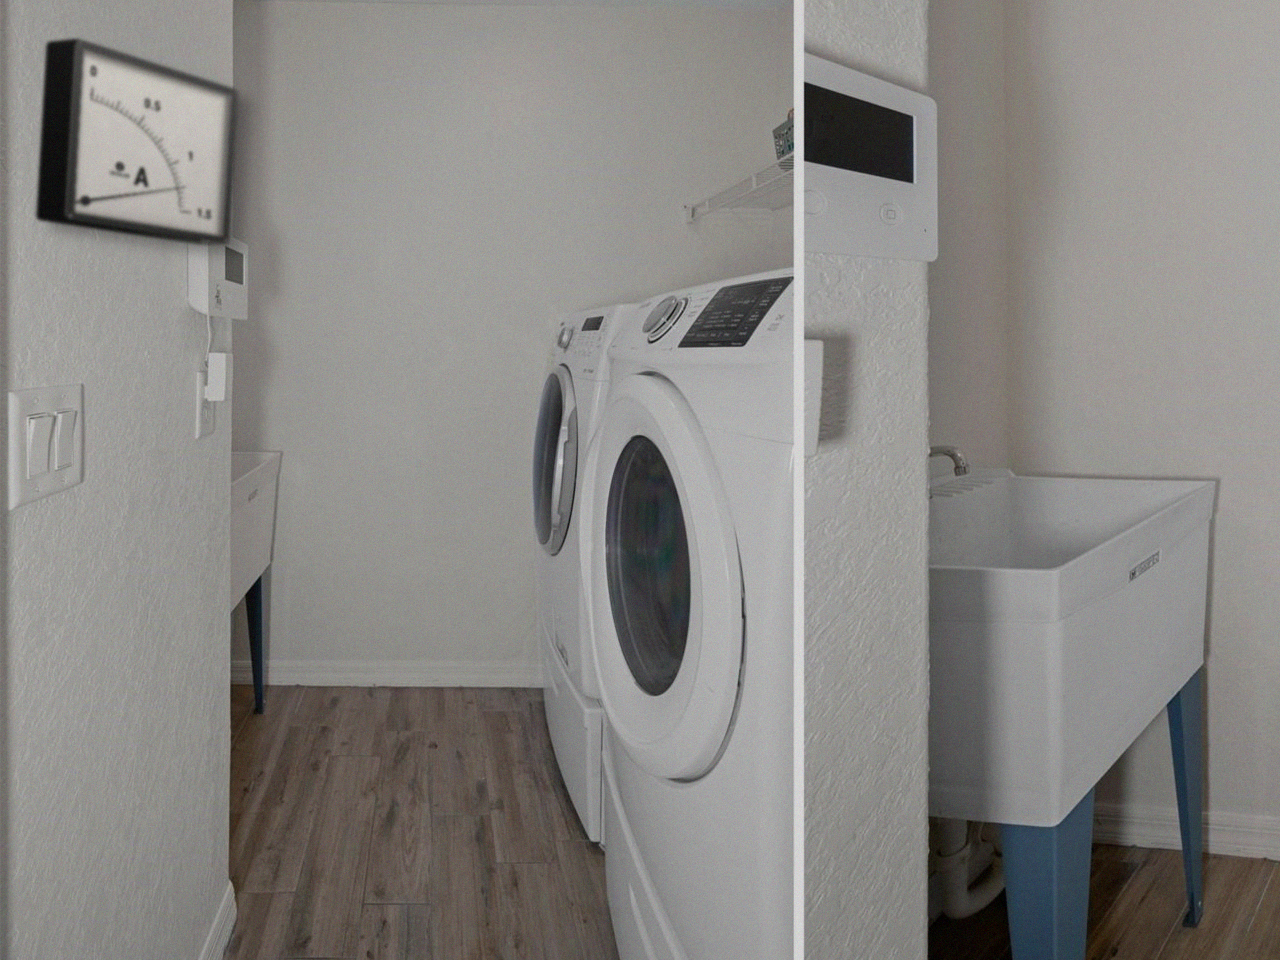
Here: 1.25 A
